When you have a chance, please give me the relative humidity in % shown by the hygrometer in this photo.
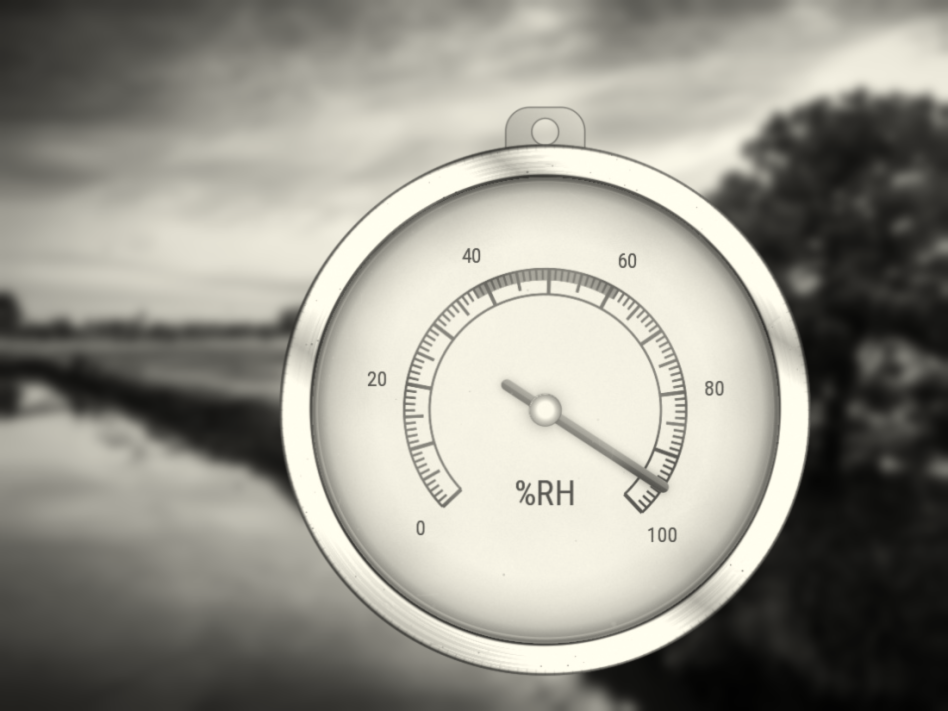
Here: 95 %
